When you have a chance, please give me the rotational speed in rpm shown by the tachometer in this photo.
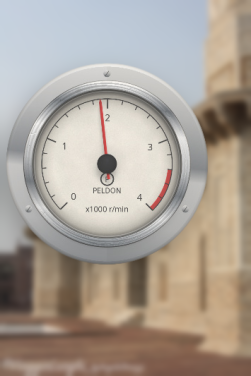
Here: 1900 rpm
